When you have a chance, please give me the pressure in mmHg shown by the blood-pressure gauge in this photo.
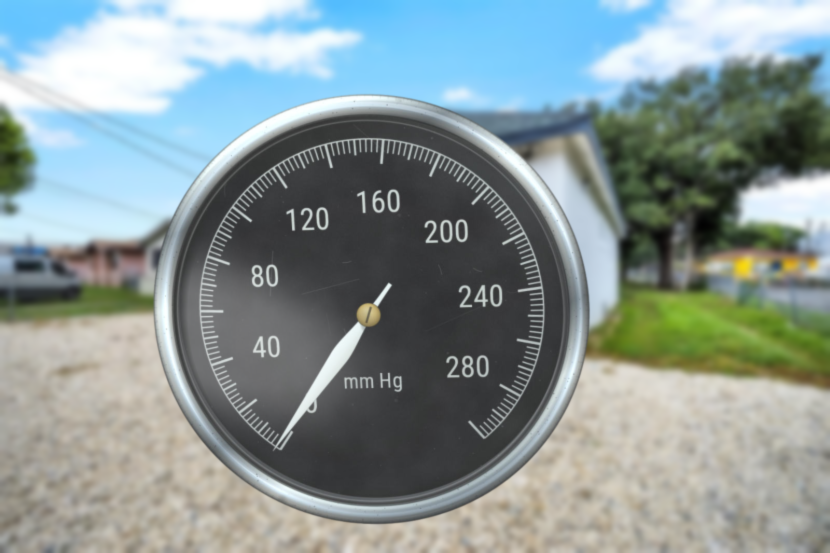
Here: 2 mmHg
